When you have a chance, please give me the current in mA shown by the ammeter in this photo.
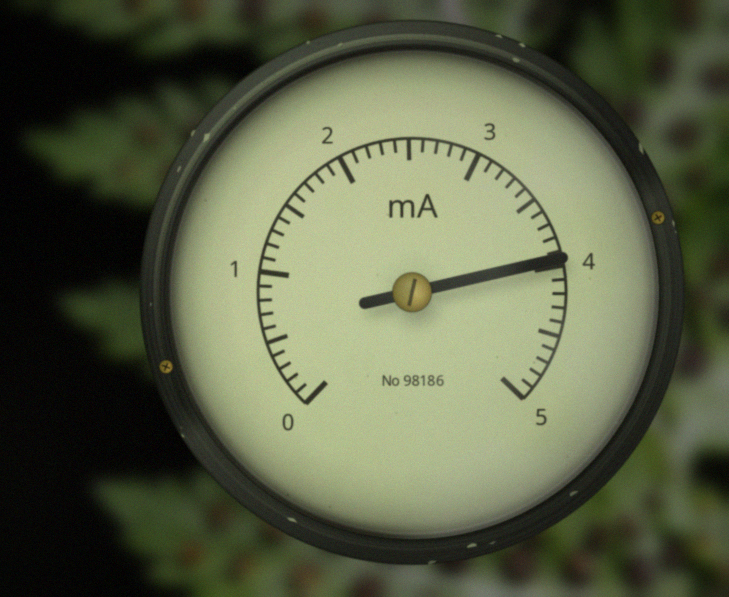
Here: 3.95 mA
